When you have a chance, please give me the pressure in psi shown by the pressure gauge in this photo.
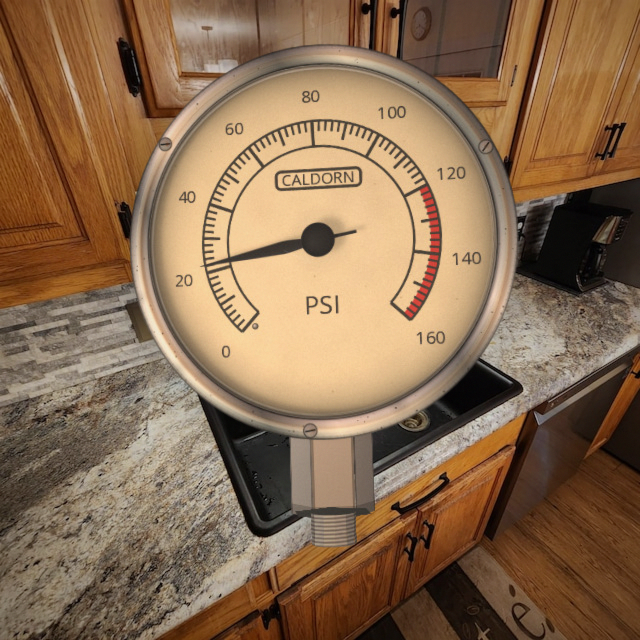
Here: 22 psi
